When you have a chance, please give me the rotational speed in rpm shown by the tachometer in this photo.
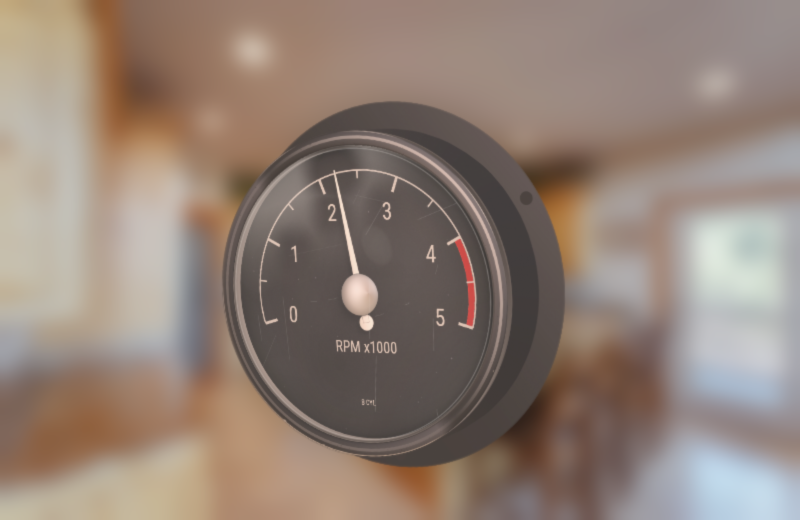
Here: 2250 rpm
